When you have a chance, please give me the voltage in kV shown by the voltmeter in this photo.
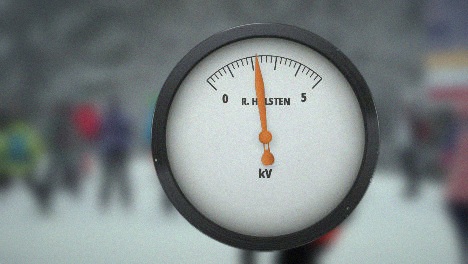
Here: 2.2 kV
